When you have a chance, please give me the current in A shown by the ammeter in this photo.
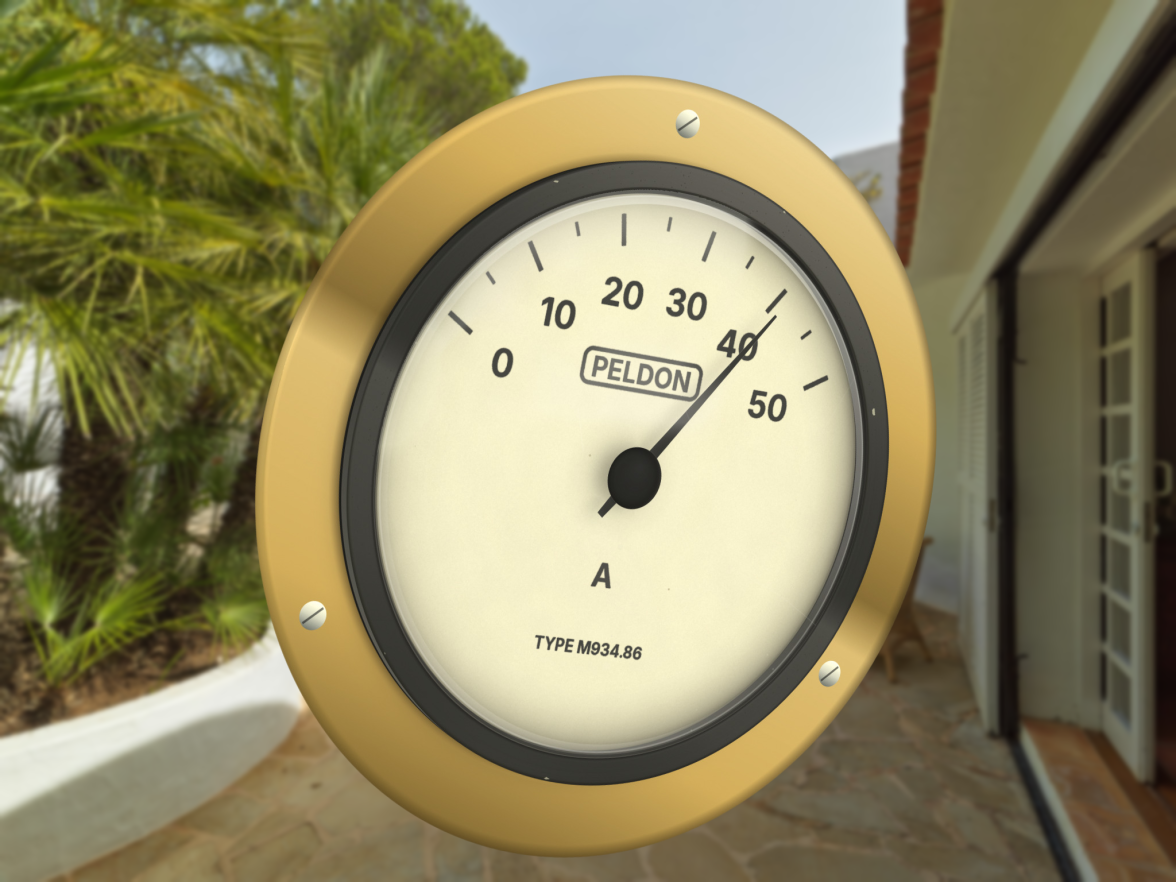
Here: 40 A
